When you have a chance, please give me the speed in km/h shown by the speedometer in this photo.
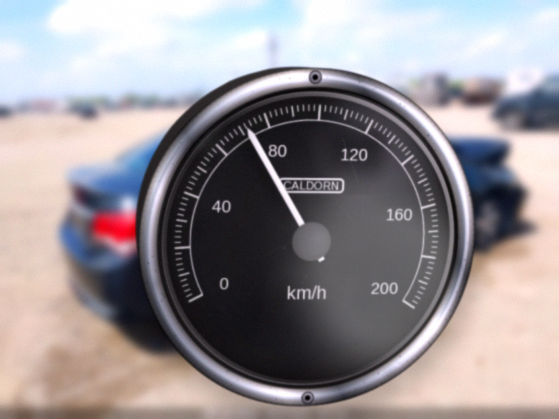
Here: 72 km/h
